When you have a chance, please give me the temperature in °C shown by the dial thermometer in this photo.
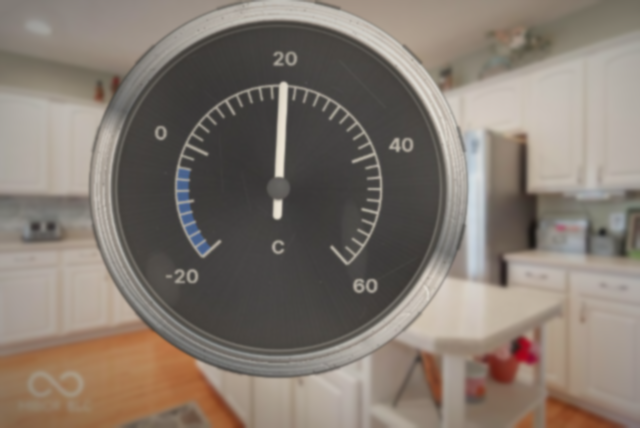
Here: 20 °C
